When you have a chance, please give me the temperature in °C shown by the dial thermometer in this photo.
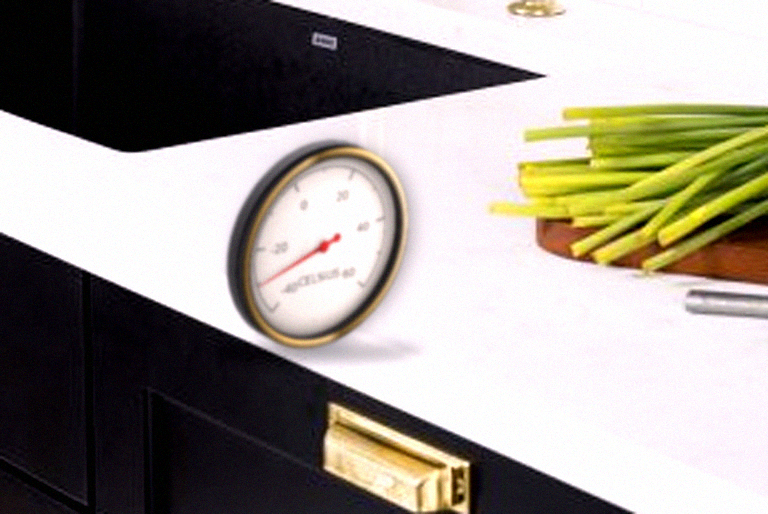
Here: -30 °C
